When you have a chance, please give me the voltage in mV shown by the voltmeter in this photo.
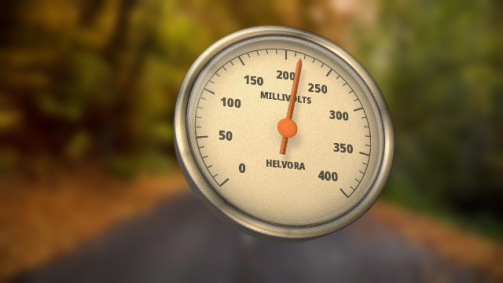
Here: 215 mV
